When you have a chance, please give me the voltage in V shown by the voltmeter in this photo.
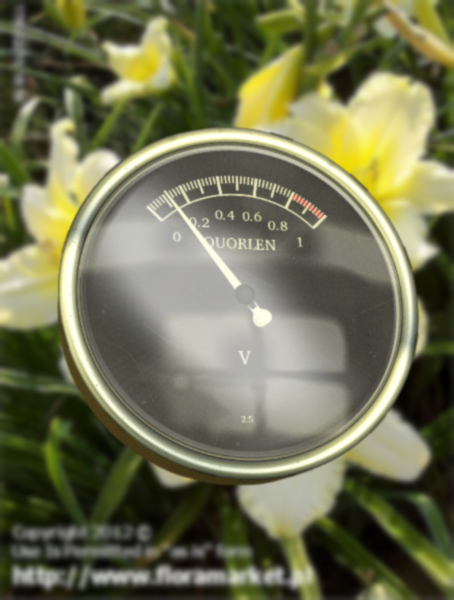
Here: 0.1 V
